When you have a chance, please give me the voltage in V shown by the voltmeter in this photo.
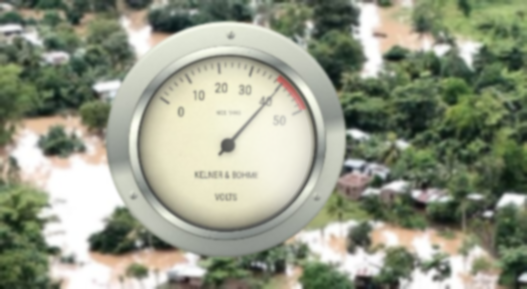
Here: 40 V
